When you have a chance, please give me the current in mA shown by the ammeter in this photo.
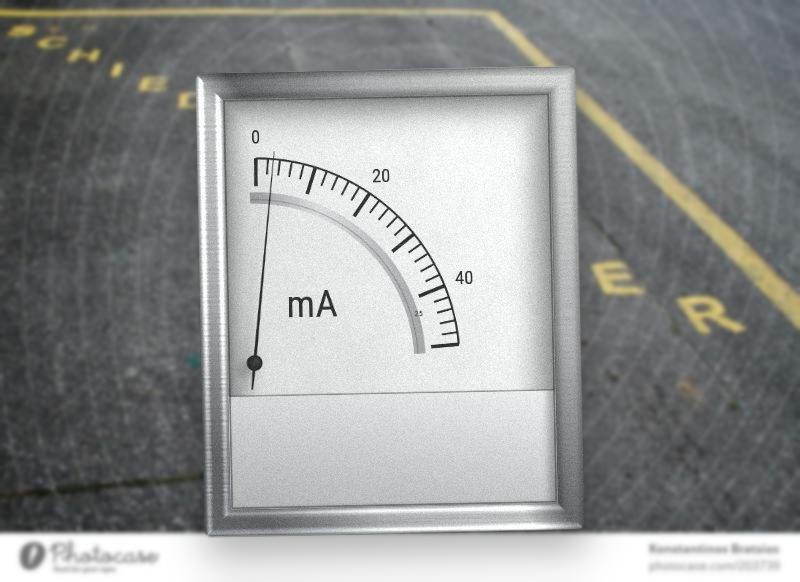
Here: 3 mA
